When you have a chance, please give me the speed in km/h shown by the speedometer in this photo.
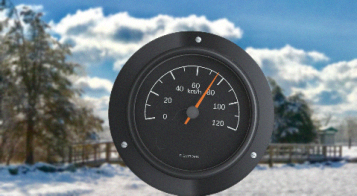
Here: 75 km/h
